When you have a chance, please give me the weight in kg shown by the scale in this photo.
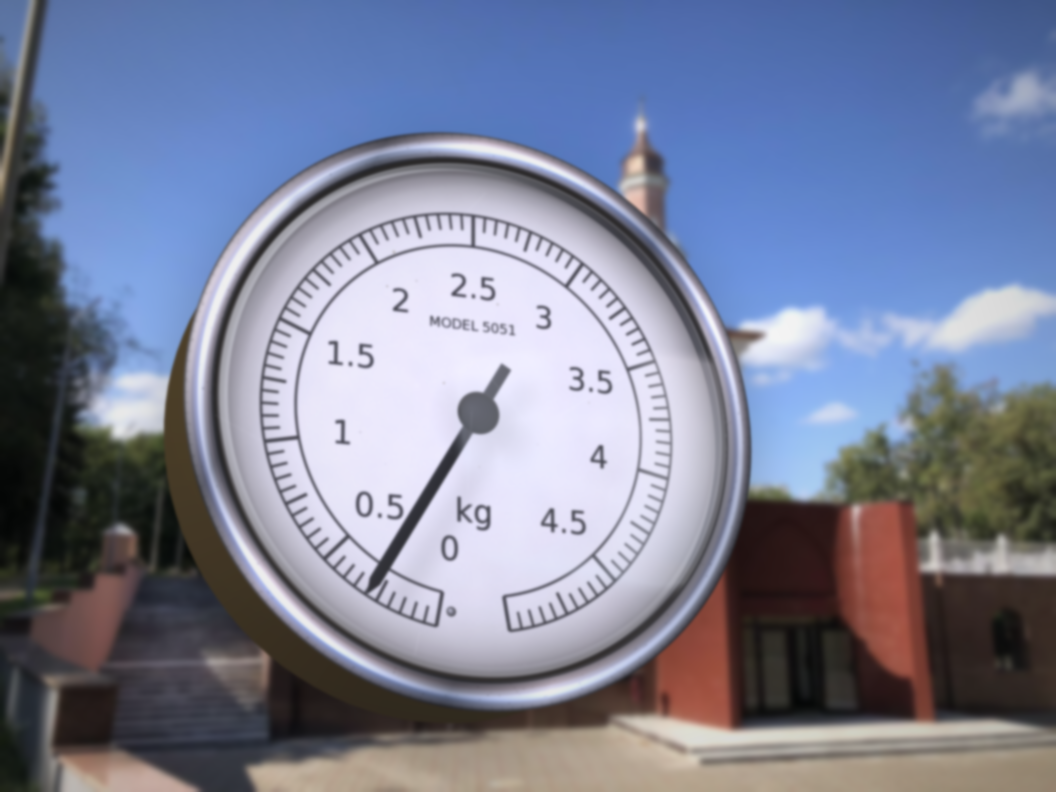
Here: 0.3 kg
